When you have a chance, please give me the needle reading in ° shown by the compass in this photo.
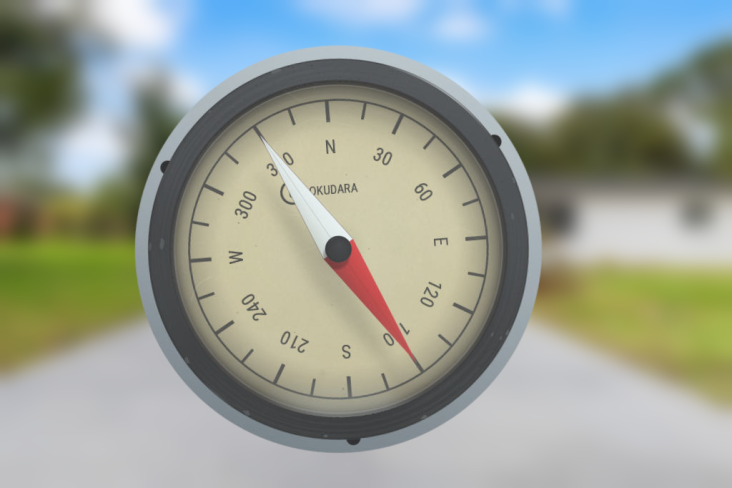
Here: 150 °
